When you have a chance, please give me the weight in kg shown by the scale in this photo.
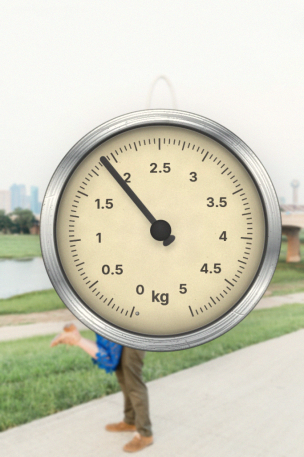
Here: 1.9 kg
